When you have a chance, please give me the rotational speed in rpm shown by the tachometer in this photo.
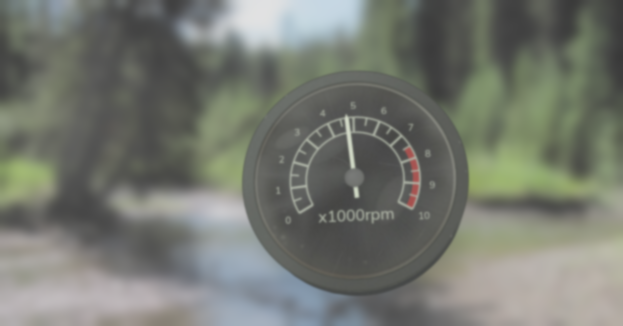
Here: 4750 rpm
